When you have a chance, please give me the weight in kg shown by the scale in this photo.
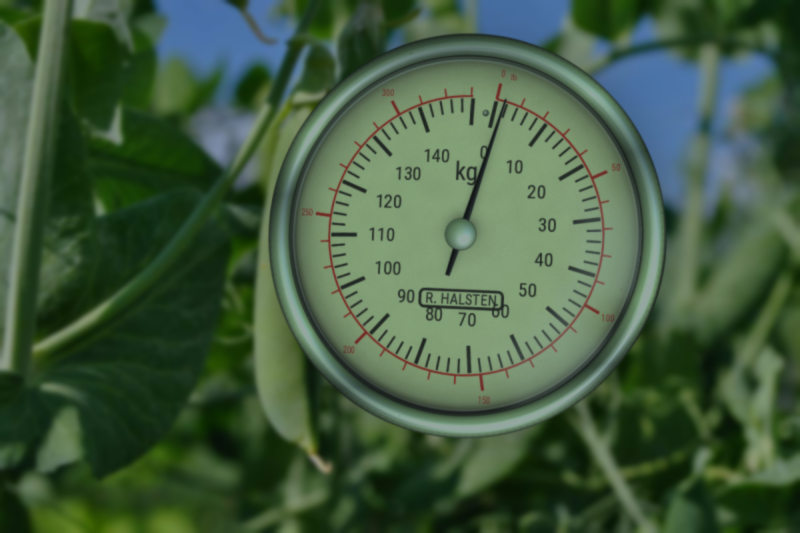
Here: 2 kg
